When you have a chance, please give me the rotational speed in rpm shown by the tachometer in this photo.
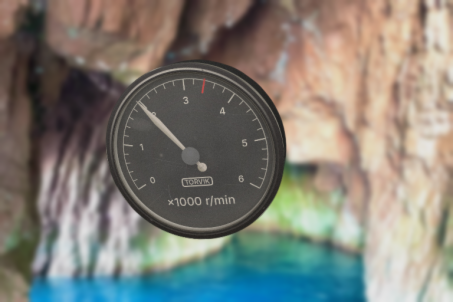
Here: 2000 rpm
